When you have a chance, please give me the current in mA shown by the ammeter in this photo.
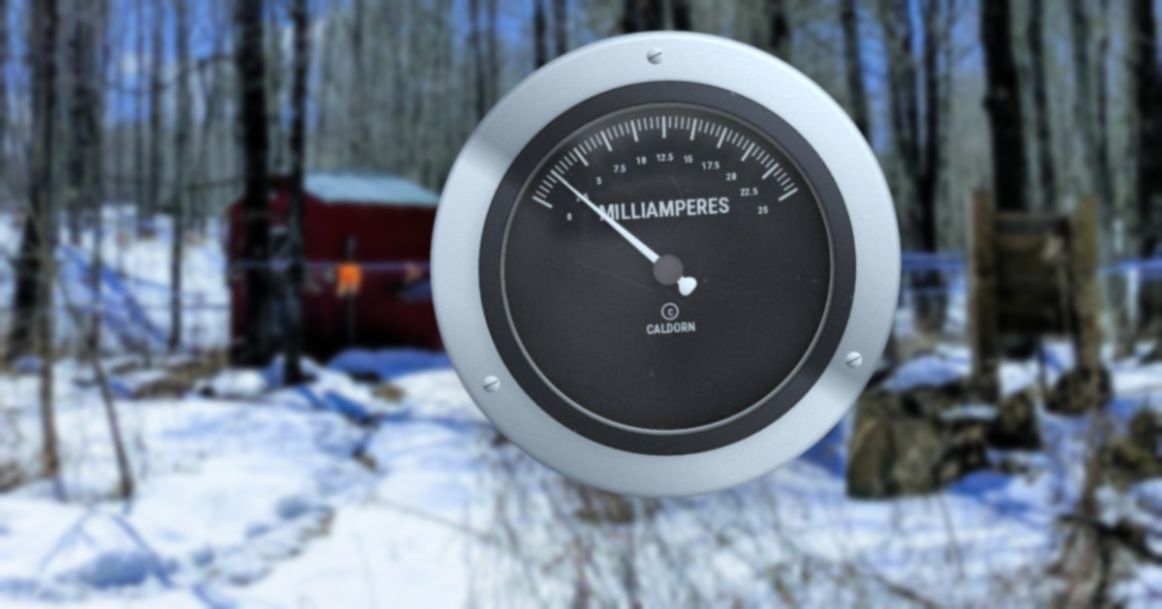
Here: 2.5 mA
